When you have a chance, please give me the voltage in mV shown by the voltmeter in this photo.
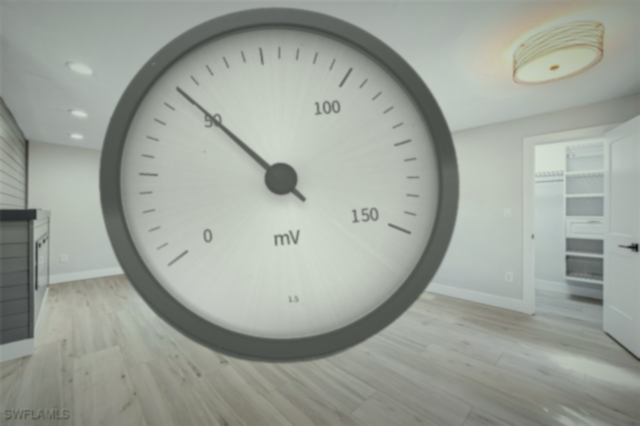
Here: 50 mV
